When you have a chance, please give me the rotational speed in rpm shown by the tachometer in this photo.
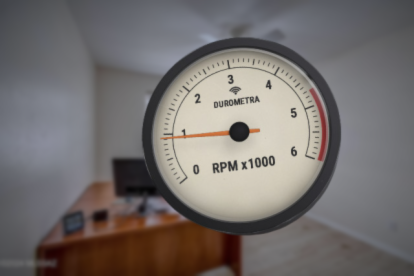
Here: 900 rpm
